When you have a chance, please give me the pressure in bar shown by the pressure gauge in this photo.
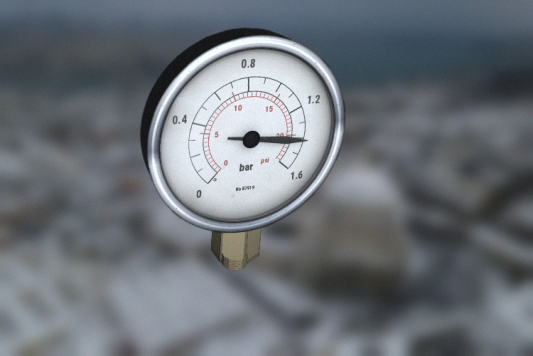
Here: 1.4 bar
